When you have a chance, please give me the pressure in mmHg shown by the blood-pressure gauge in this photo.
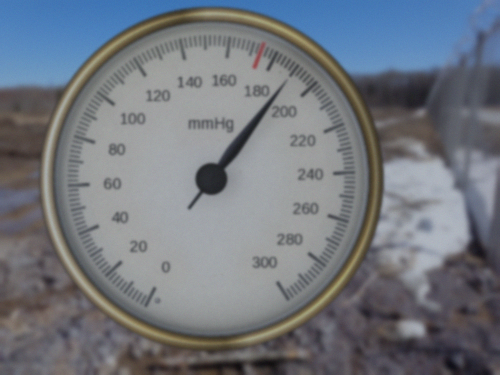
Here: 190 mmHg
